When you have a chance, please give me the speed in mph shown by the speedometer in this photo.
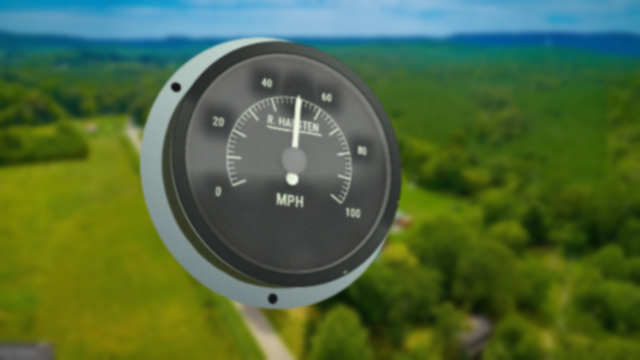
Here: 50 mph
